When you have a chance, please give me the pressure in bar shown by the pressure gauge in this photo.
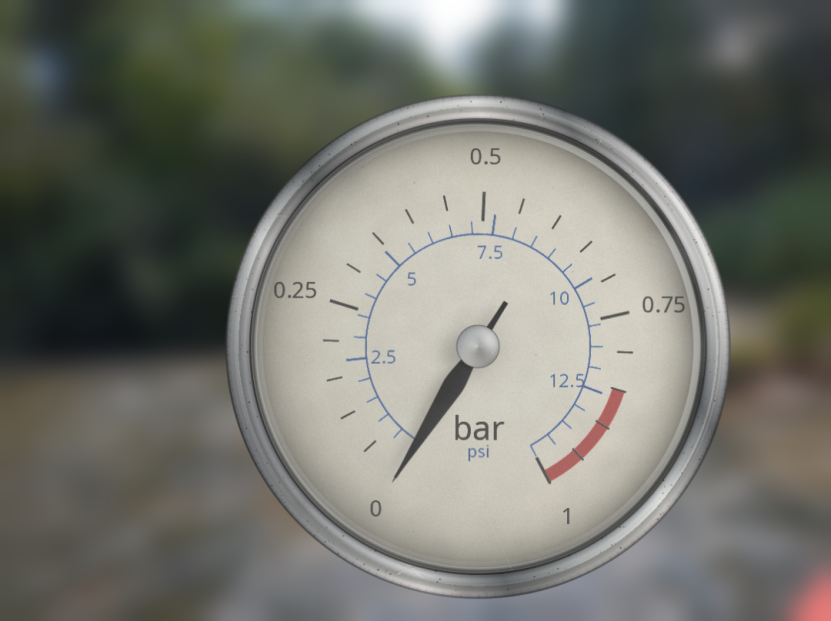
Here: 0 bar
